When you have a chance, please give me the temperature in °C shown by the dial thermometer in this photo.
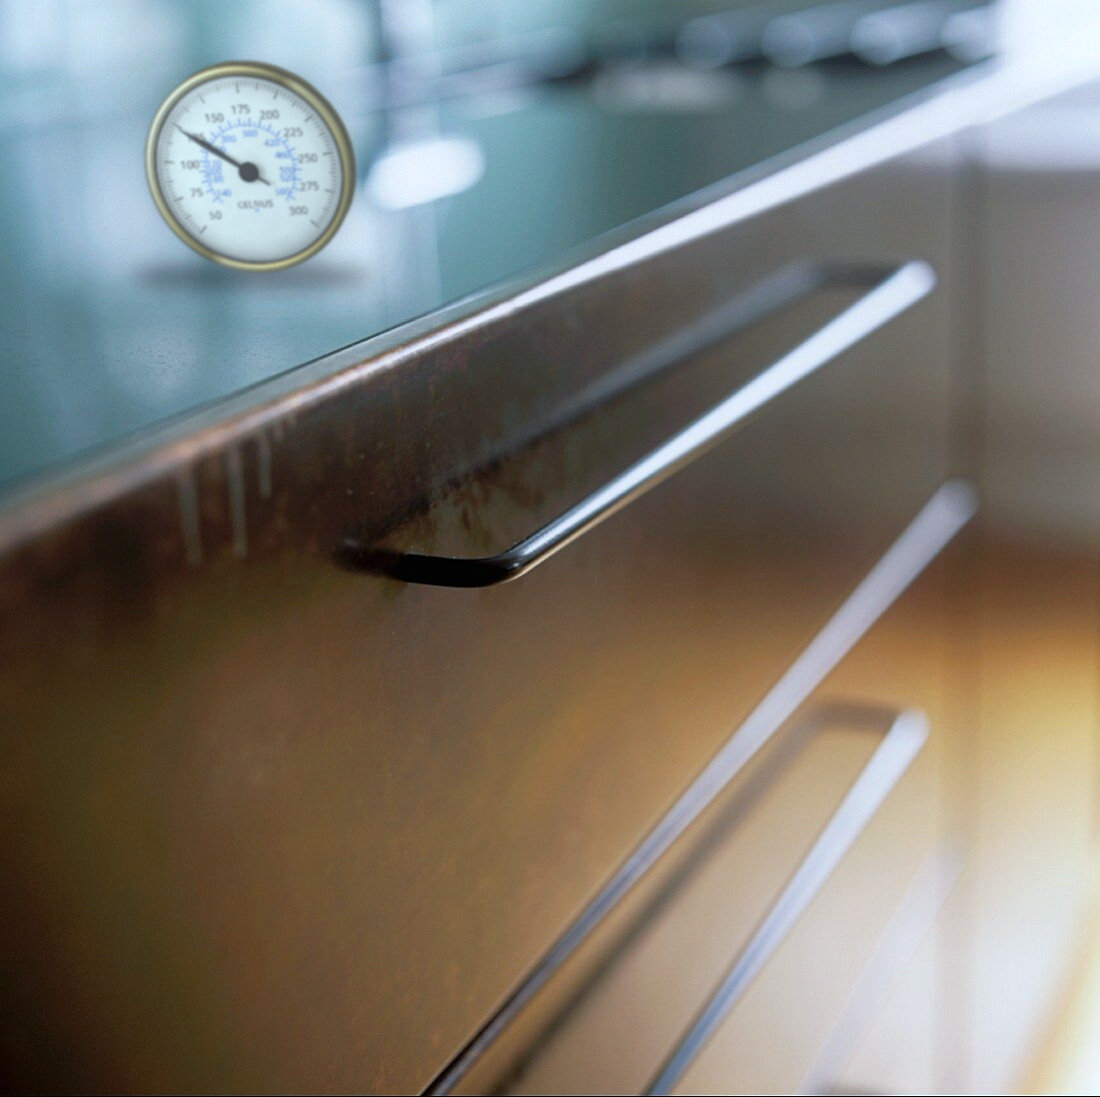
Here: 125 °C
